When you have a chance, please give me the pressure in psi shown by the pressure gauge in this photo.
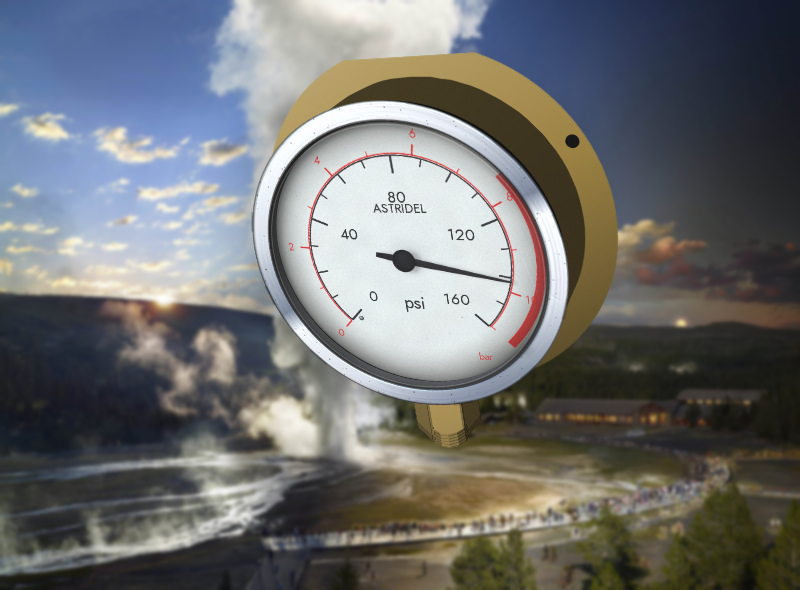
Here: 140 psi
